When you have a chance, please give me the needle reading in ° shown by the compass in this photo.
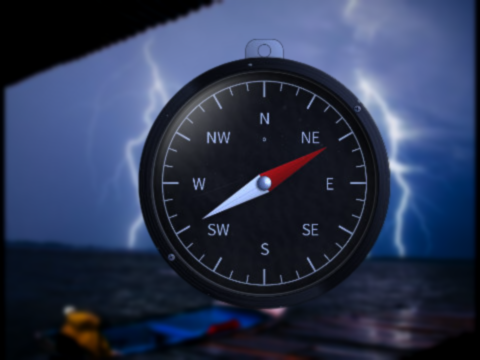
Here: 60 °
